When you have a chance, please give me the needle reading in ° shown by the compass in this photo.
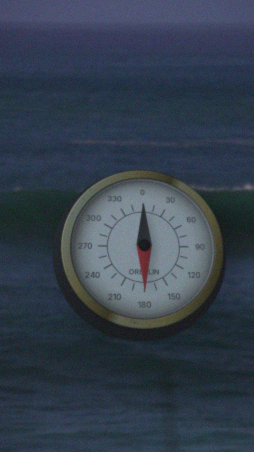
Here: 180 °
